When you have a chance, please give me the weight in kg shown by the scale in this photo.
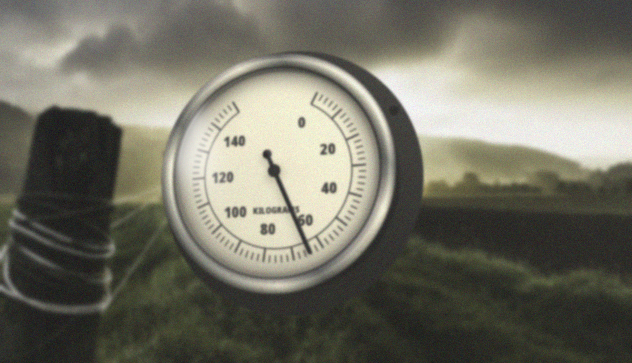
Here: 64 kg
